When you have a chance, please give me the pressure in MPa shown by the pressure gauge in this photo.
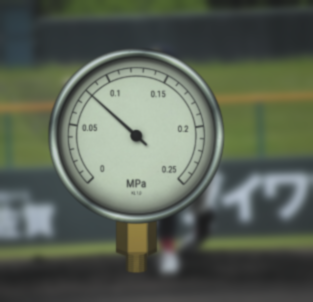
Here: 0.08 MPa
